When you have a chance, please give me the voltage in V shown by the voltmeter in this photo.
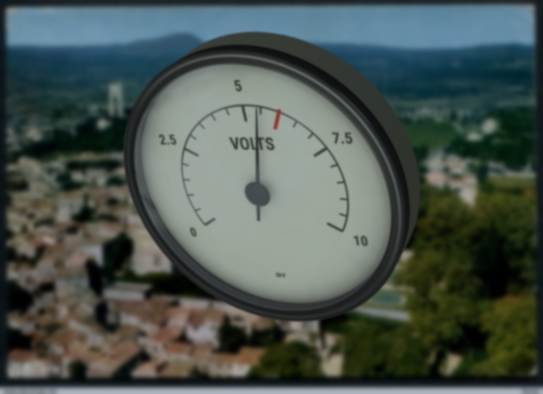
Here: 5.5 V
